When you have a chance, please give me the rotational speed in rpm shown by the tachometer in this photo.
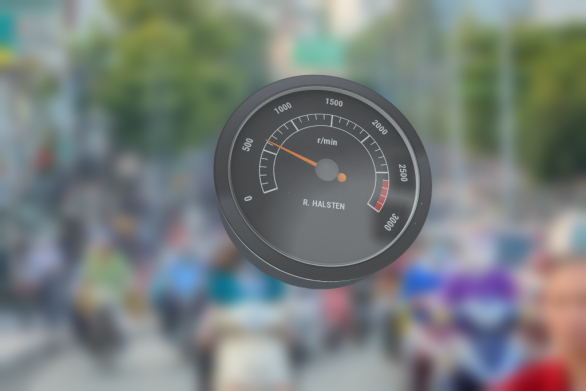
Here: 600 rpm
